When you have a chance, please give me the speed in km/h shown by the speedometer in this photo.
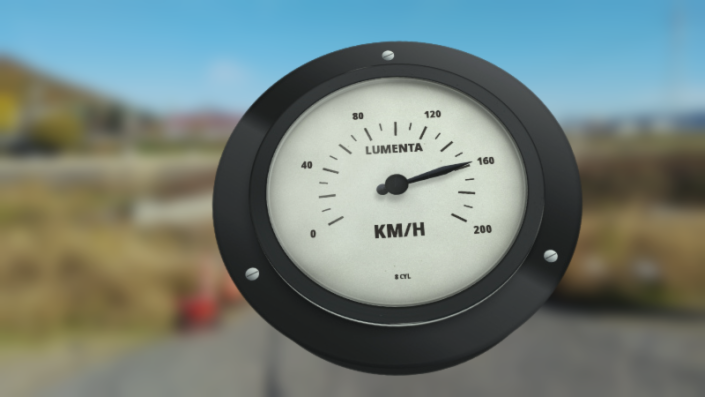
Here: 160 km/h
